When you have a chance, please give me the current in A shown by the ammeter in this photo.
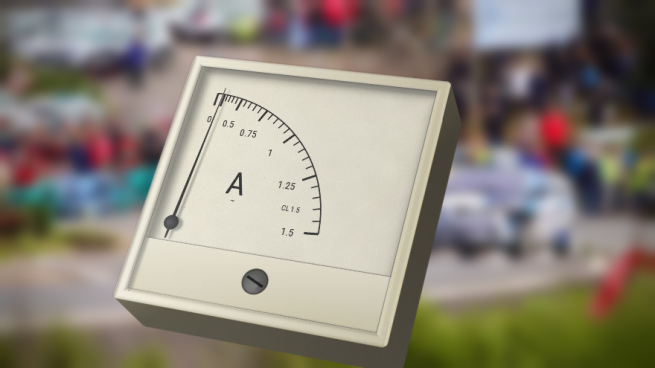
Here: 0.25 A
